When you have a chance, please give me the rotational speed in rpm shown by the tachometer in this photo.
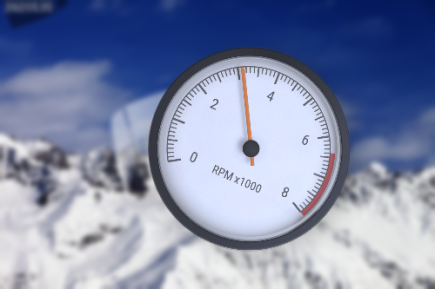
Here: 3100 rpm
